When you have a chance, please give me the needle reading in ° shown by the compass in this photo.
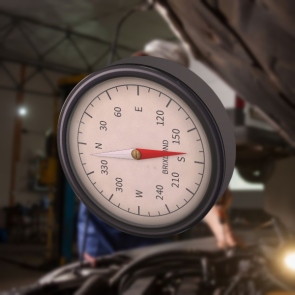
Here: 170 °
